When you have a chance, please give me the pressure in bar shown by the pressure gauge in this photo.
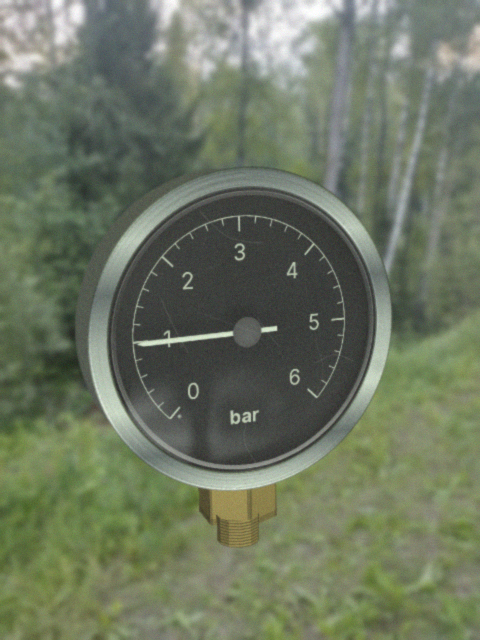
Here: 1 bar
